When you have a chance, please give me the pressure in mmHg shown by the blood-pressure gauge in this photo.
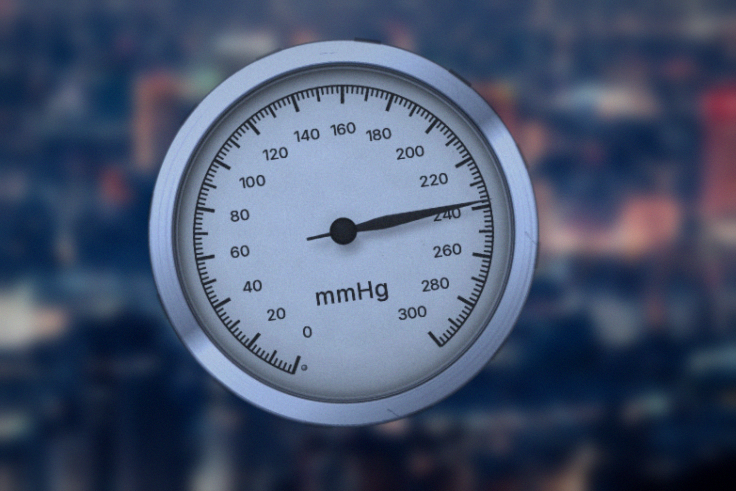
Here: 238 mmHg
